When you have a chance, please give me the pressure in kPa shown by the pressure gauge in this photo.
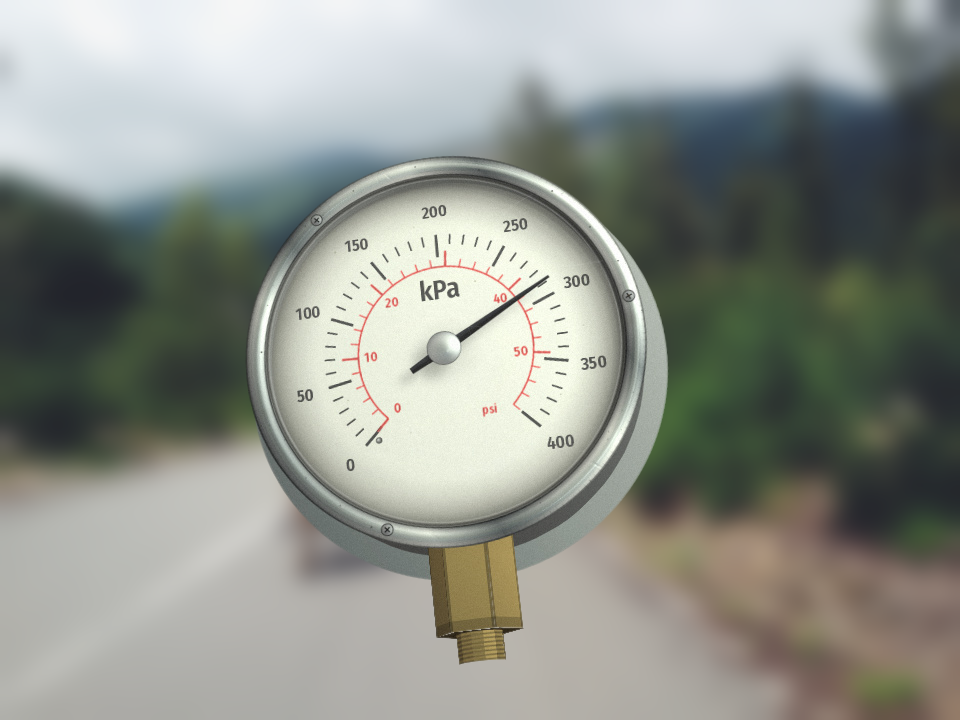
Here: 290 kPa
